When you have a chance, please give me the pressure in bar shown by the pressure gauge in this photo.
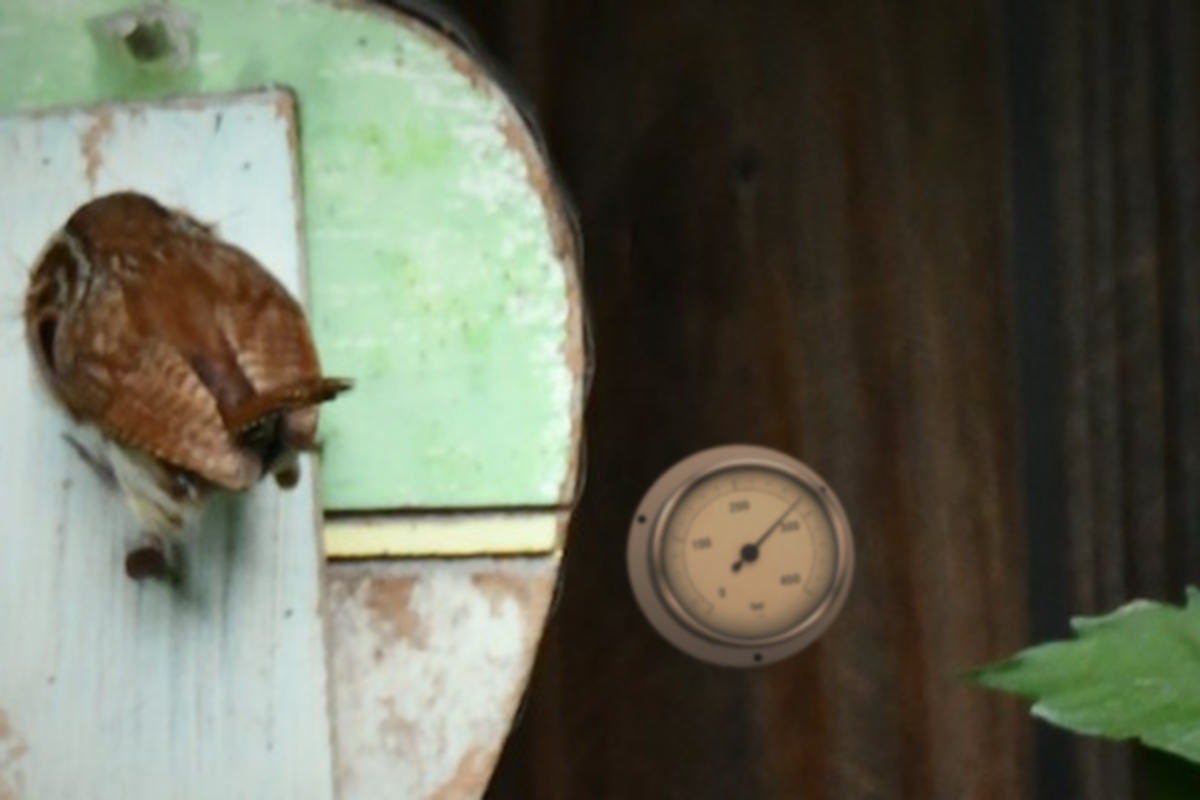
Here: 280 bar
